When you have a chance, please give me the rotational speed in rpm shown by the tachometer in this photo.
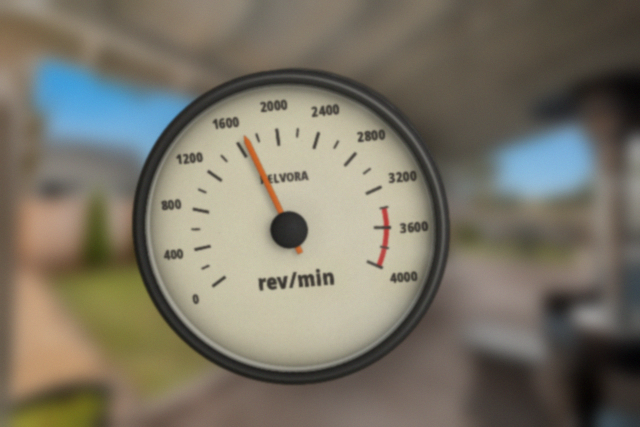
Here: 1700 rpm
